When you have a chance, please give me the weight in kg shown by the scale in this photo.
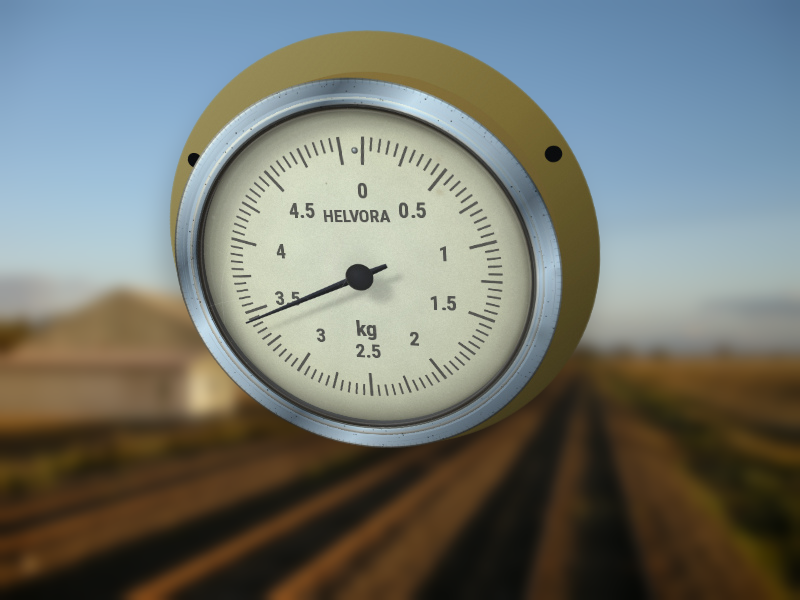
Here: 3.45 kg
